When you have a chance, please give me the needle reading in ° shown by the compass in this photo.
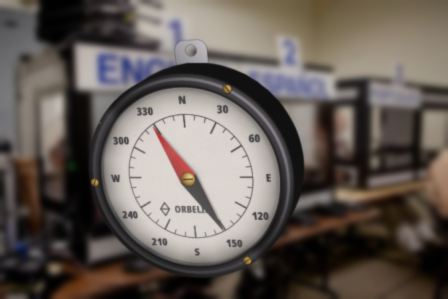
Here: 330 °
